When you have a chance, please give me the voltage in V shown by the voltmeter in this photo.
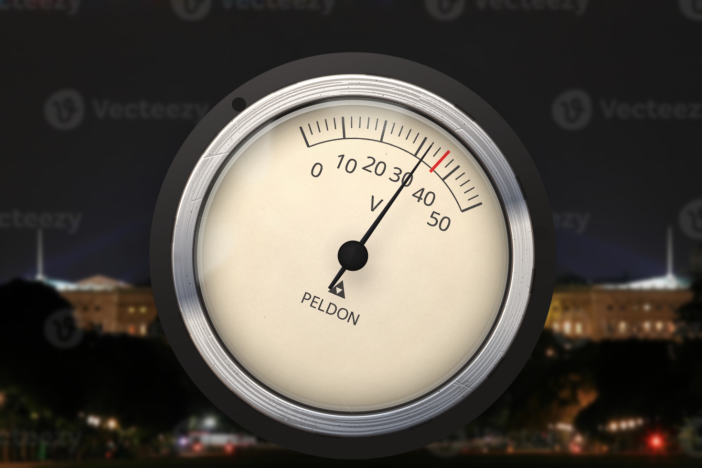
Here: 32 V
